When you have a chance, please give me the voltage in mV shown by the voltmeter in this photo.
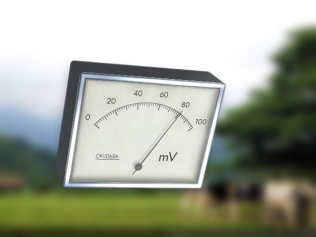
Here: 80 mV
